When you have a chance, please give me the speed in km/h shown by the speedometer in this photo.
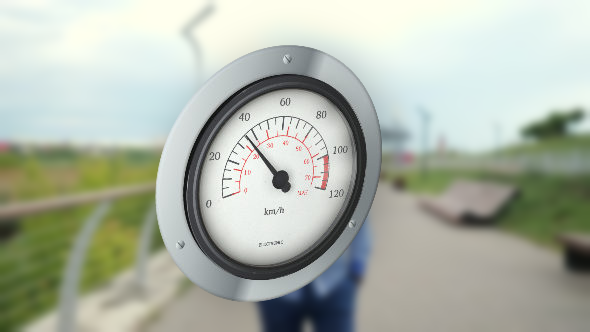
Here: 35 km/h
